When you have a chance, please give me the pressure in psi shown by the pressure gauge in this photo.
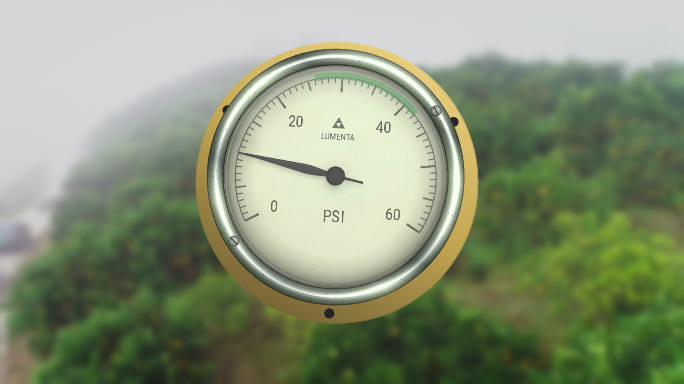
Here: 10 psi
